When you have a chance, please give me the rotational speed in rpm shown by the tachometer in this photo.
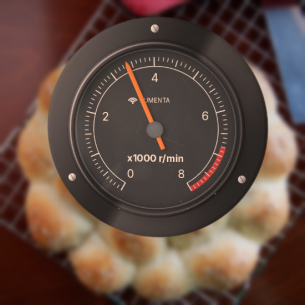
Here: 3400 rpm
